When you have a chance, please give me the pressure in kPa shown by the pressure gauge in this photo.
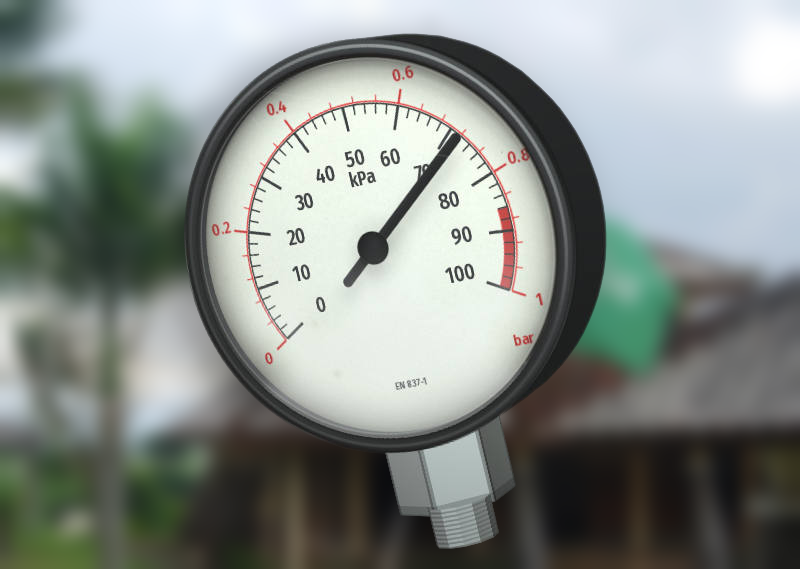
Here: 72 kPa
